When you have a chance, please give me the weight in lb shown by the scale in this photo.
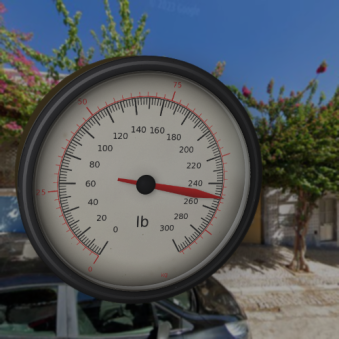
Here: 250 lb
